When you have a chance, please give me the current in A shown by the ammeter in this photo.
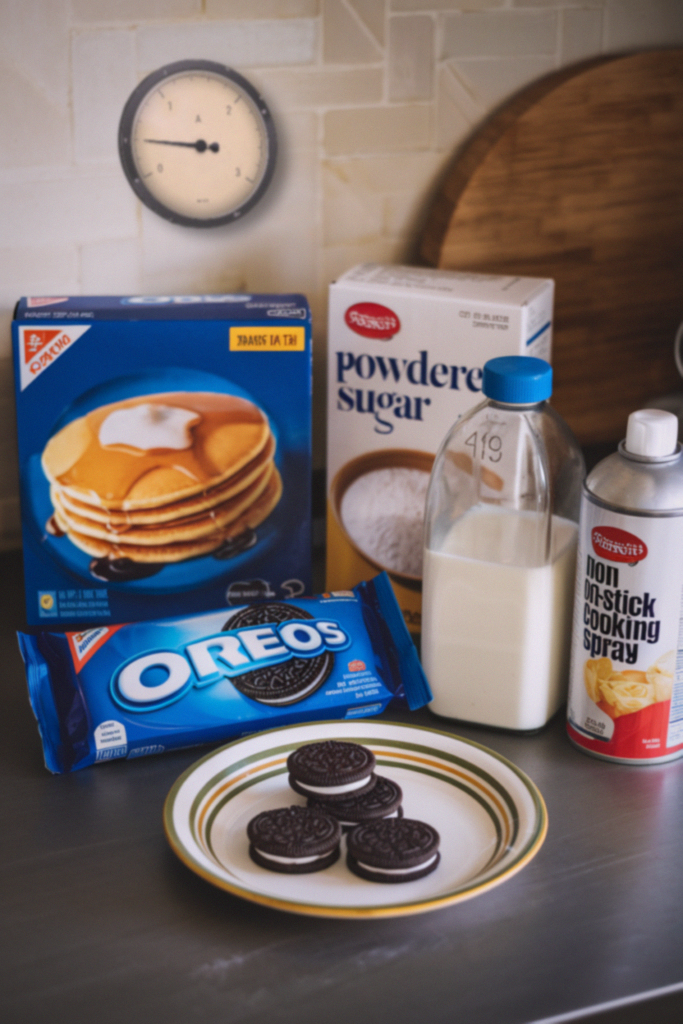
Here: 0.4 A
